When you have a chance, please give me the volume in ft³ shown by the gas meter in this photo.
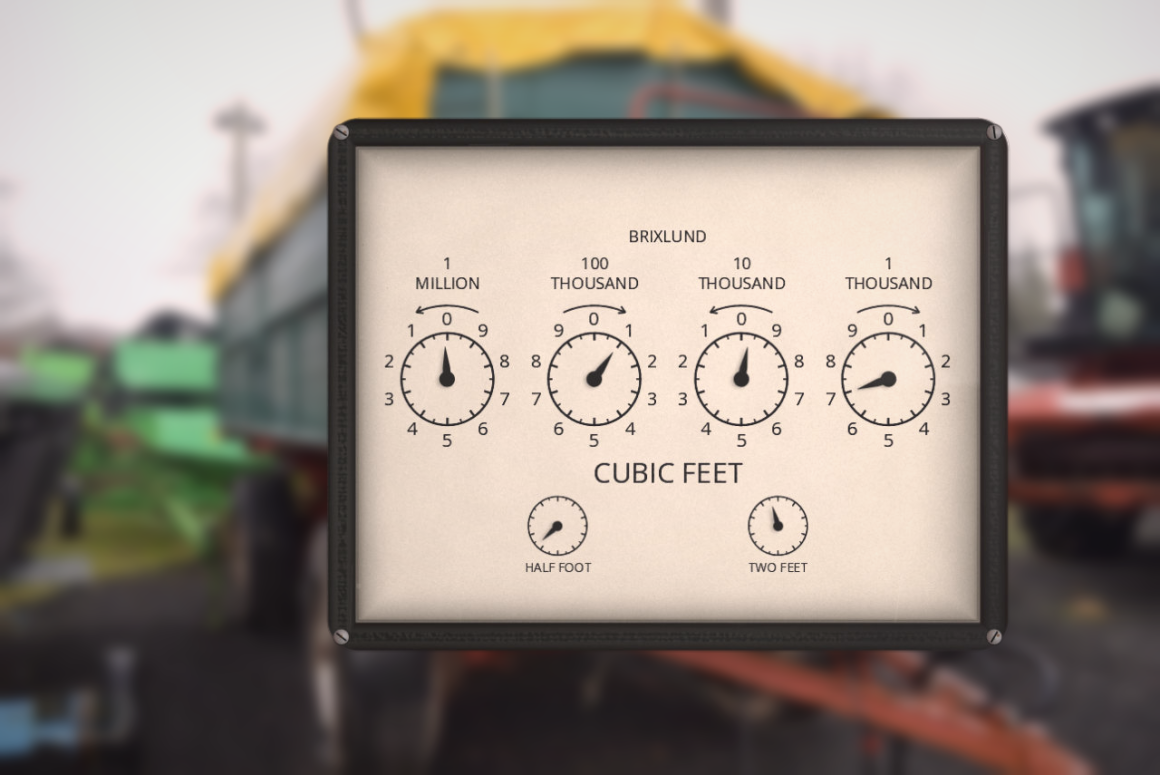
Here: 9700 ft³
